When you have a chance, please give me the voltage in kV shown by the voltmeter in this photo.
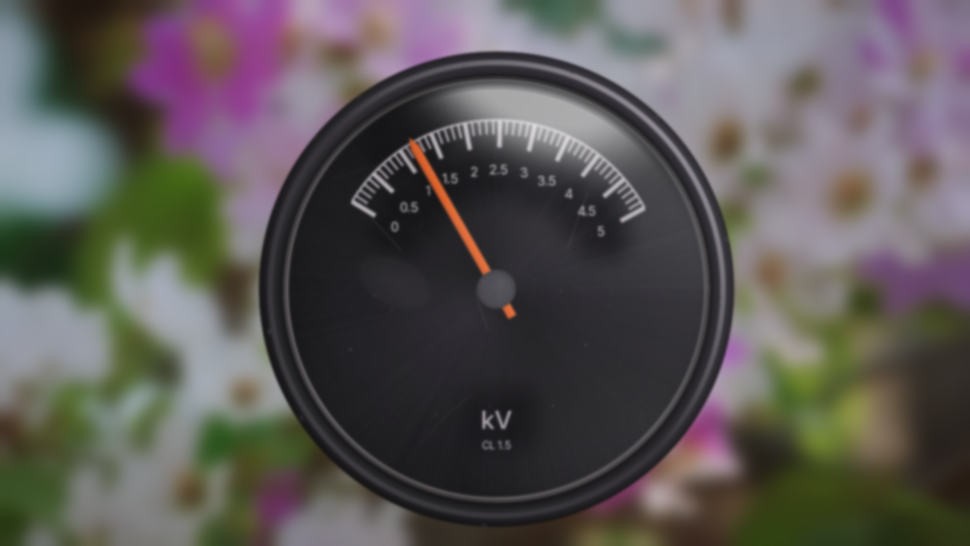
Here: 1.2 kV
